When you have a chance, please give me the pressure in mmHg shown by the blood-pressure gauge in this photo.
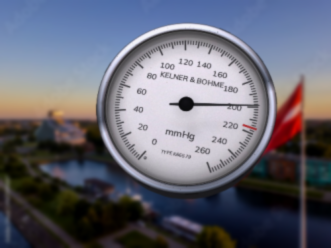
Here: 200 mmHg
